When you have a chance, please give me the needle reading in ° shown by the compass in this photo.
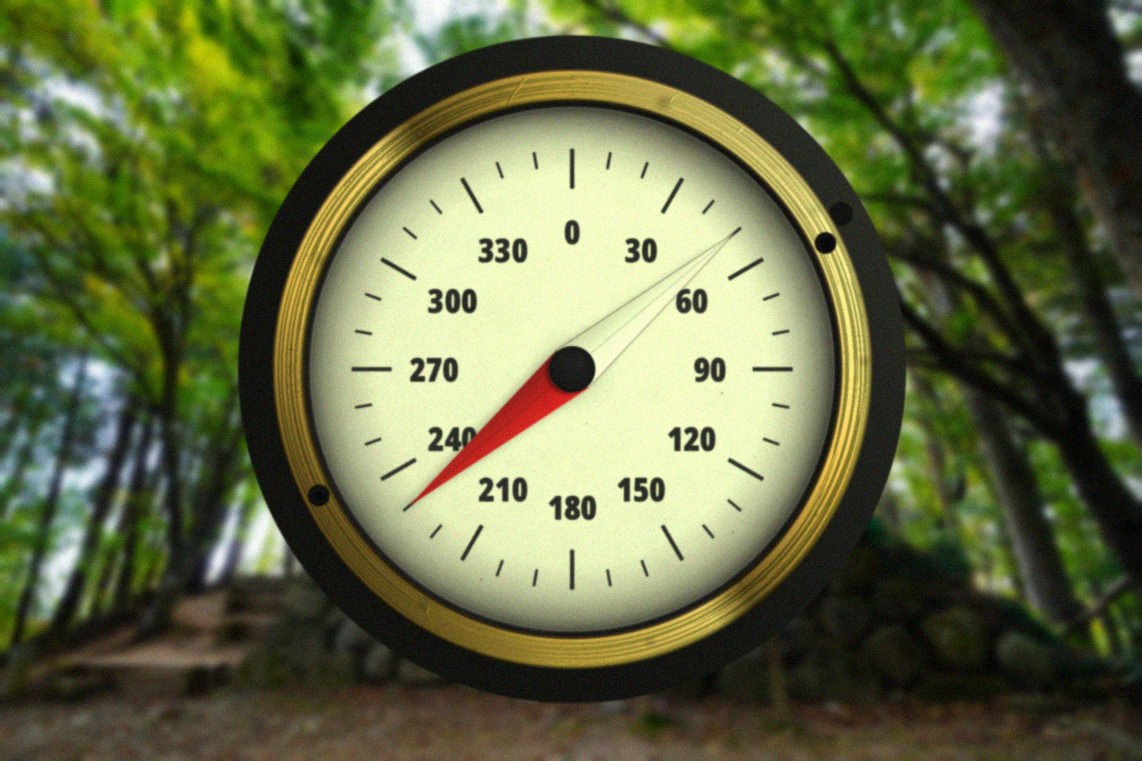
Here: 230 °
